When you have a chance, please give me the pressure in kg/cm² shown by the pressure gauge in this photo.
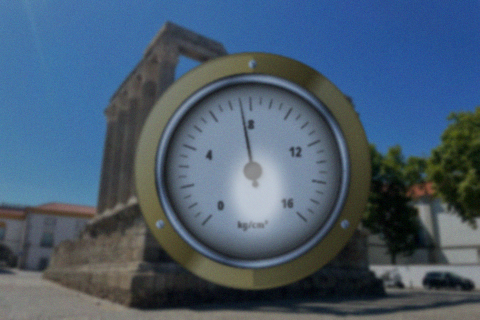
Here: 7.5 kg/cm²
